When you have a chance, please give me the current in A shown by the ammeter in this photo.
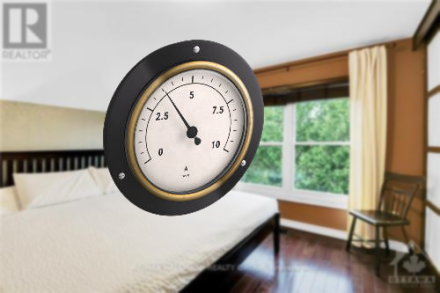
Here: 3.5 A
